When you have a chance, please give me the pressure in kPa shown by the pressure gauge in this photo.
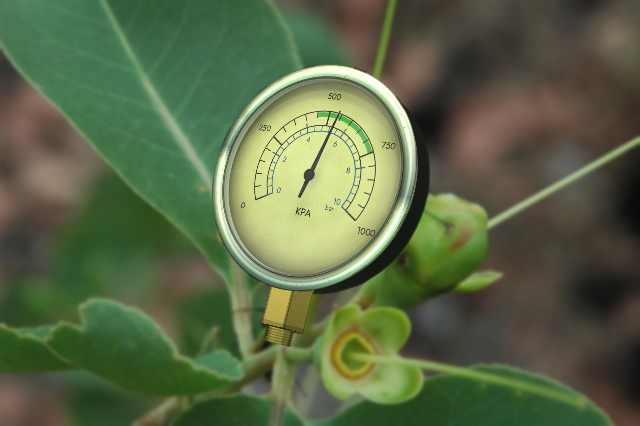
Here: 550 kPa
